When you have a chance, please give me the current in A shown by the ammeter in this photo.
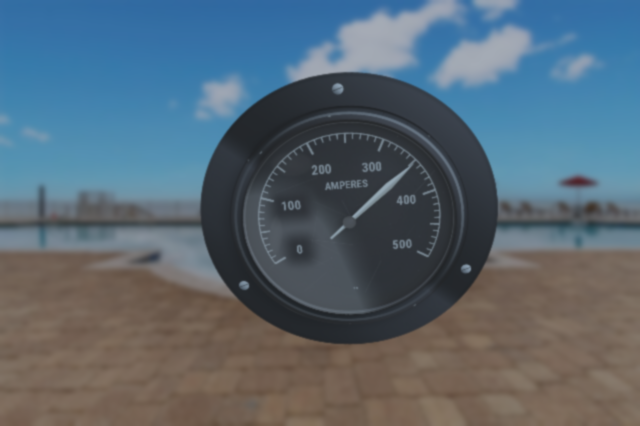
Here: 350 A
